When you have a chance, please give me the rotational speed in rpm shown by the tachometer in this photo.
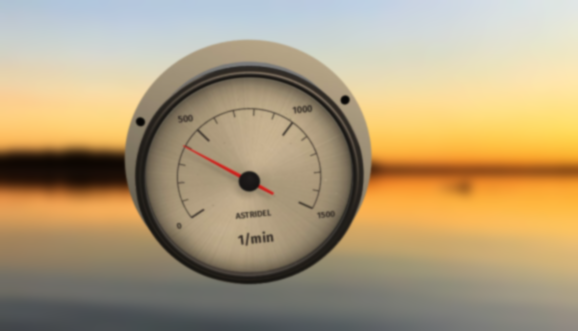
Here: 400 rpm
